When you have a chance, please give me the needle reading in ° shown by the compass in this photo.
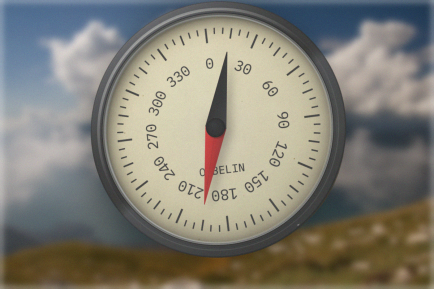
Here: 195 °
